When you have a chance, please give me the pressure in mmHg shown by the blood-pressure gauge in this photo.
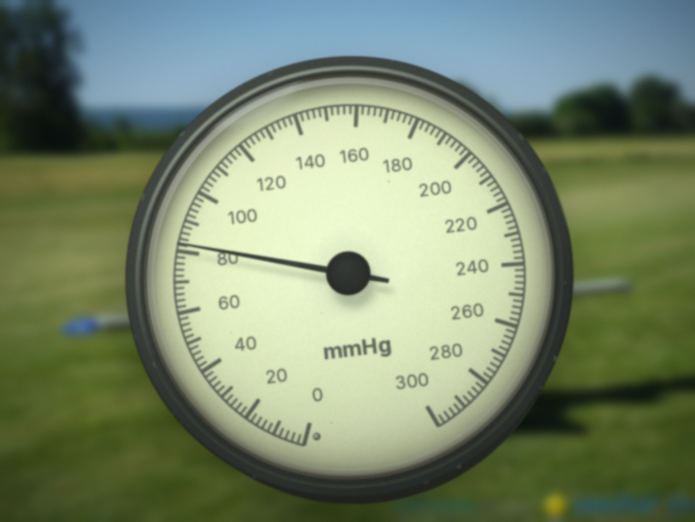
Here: 82 mmHg
